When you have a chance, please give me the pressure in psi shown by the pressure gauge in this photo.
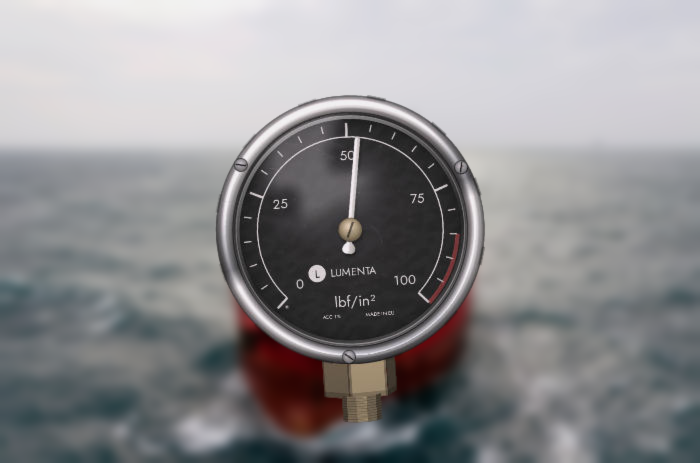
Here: 52.5 psi
